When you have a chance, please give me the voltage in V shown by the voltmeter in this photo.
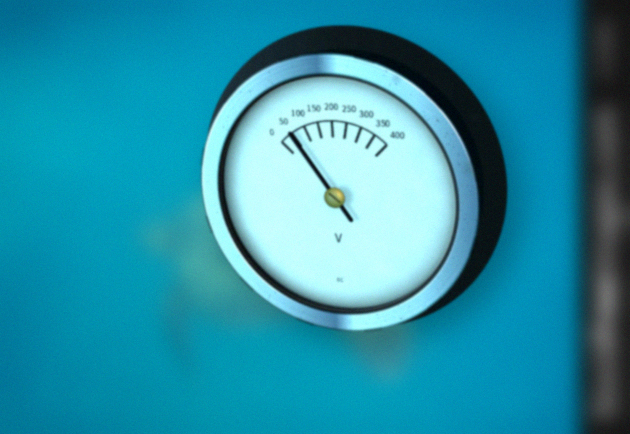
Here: 50 V
